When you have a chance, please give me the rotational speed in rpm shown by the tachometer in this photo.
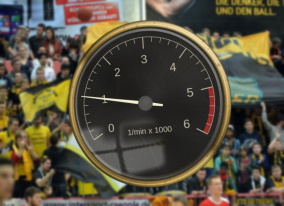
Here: 1000 rpm
